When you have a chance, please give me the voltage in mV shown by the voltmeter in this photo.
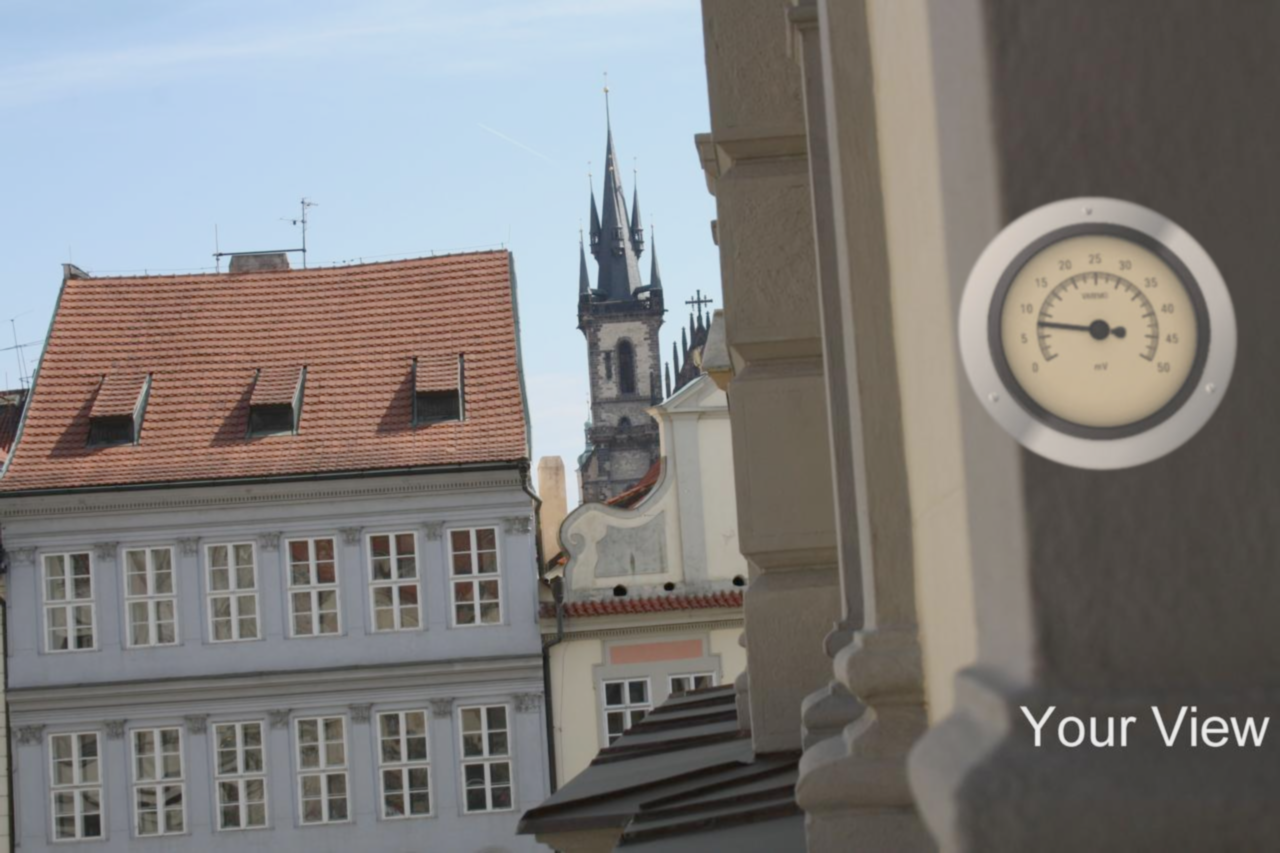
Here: 7.5 mV
